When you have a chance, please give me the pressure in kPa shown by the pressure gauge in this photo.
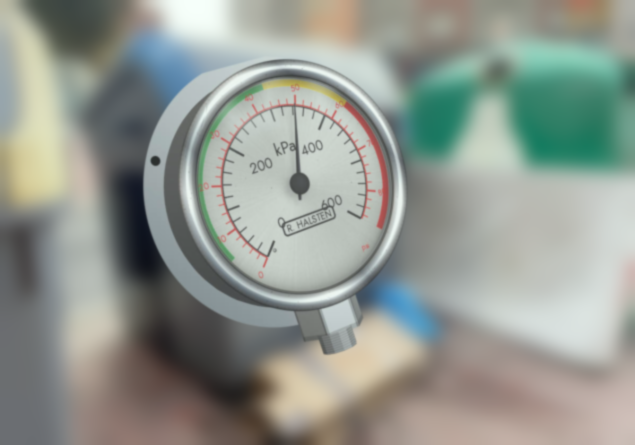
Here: 340 kPa
